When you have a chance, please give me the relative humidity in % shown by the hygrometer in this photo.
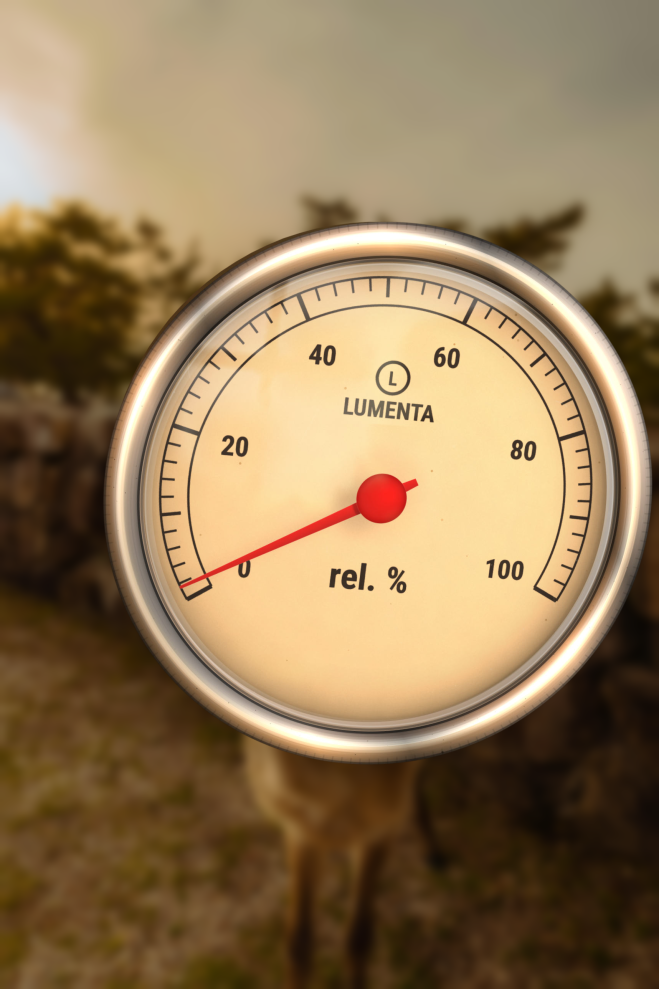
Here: 2 %
